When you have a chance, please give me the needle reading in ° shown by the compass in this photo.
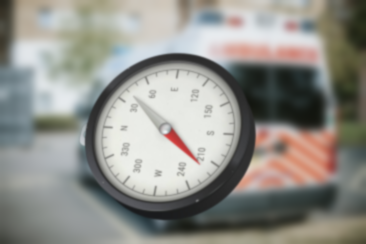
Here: 220 °
